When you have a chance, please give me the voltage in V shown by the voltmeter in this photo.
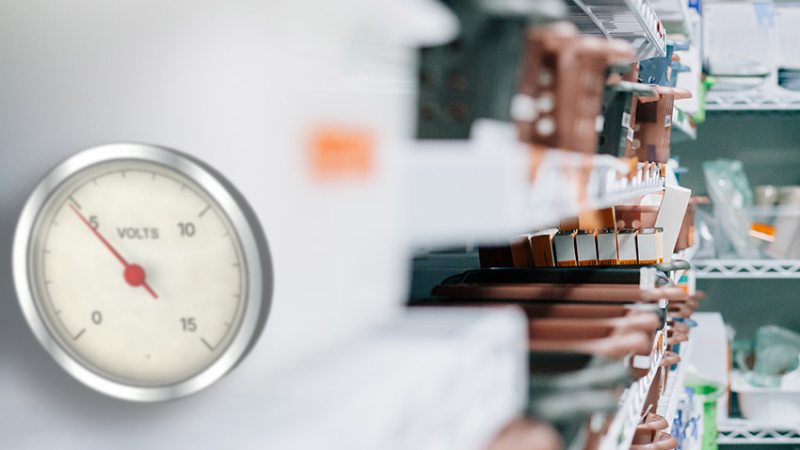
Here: 5 V
